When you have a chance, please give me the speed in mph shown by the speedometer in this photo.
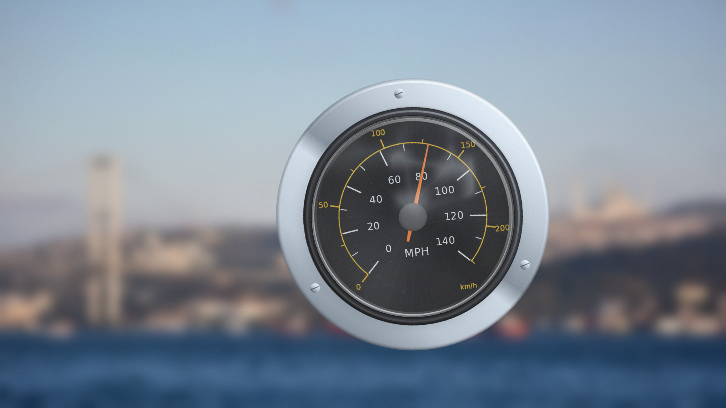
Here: 80 mph
